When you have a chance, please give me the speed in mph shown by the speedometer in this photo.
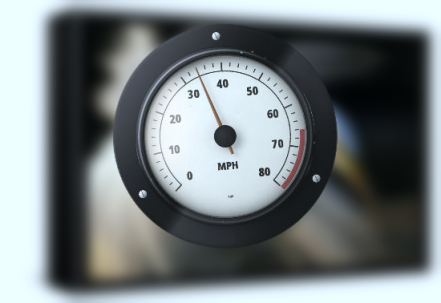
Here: 34 mph
